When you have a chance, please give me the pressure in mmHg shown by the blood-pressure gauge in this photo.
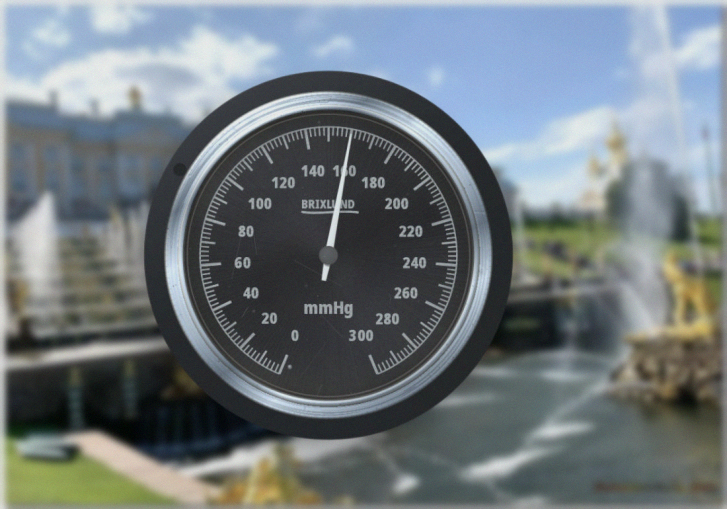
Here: 160 mmHg
